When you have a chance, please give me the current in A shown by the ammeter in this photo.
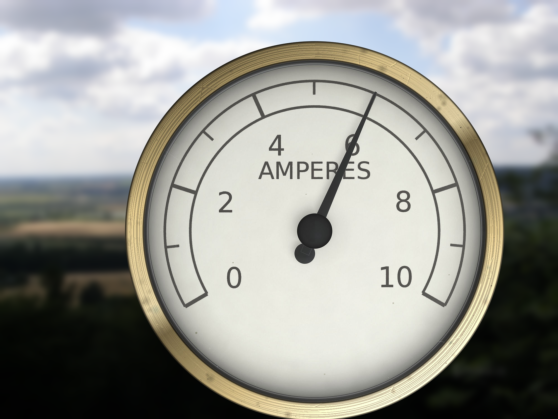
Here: 6 A
